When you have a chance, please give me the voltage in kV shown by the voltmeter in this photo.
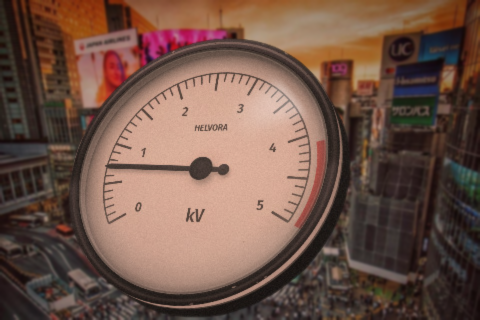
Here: 0.7 kV
